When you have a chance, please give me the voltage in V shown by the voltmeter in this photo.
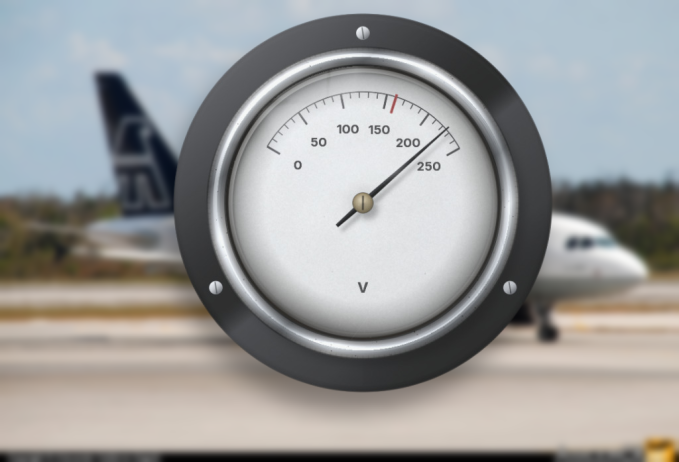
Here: 225 V
